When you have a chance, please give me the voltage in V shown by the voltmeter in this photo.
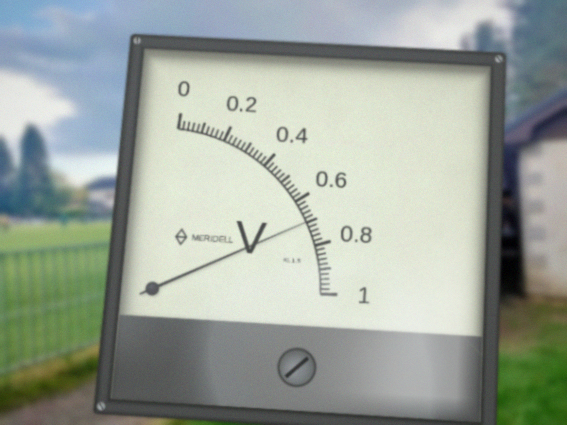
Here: 0.7 V
